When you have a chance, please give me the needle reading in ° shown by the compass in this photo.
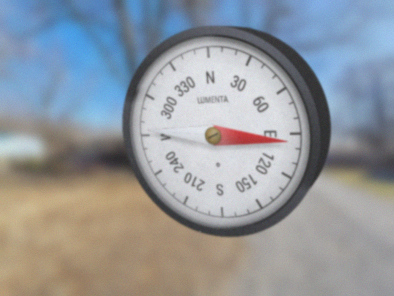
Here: 95 °
